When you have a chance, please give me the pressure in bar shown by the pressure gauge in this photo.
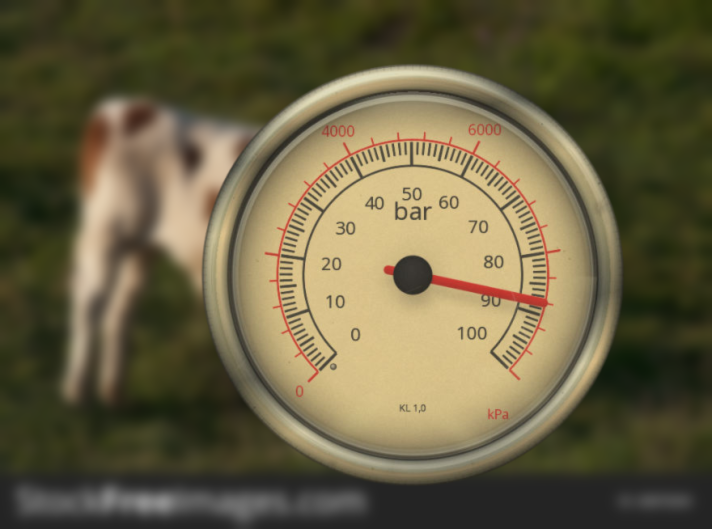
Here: 88 bar
